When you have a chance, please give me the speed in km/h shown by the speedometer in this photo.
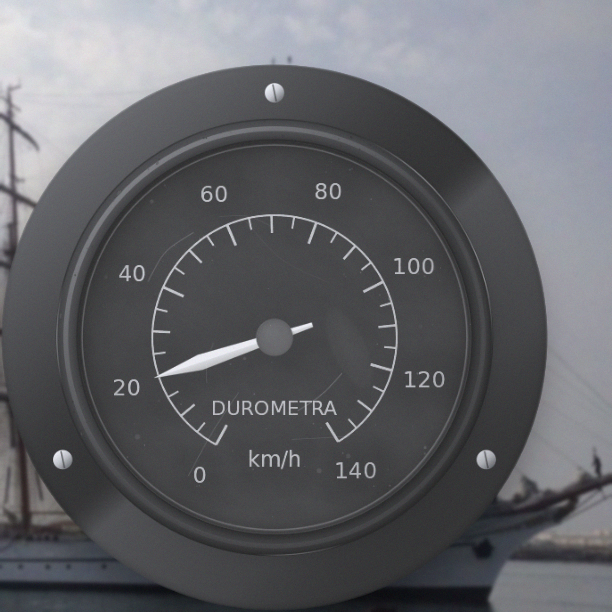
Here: 20 km/h
